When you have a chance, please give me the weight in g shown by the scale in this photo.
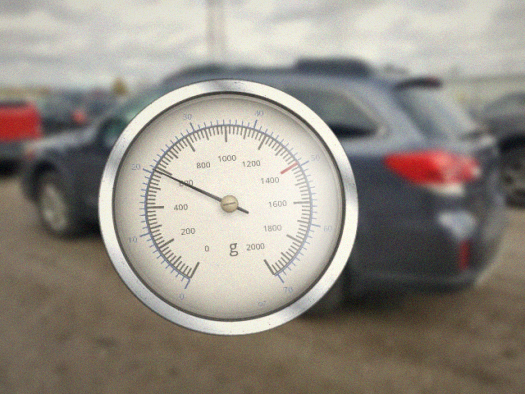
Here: 580 g
